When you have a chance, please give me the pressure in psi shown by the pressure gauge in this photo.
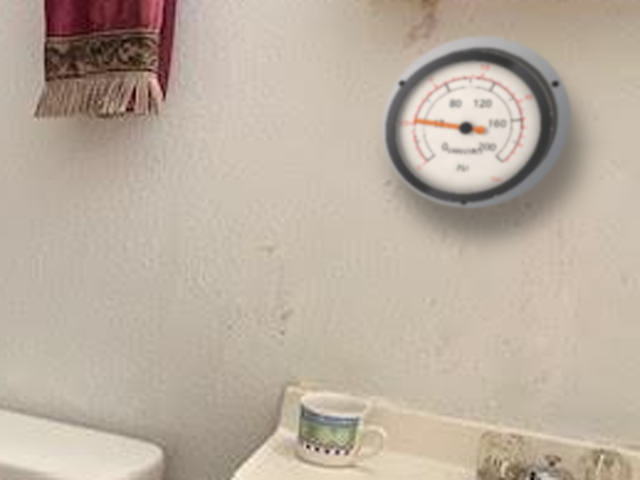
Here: 40 psi
